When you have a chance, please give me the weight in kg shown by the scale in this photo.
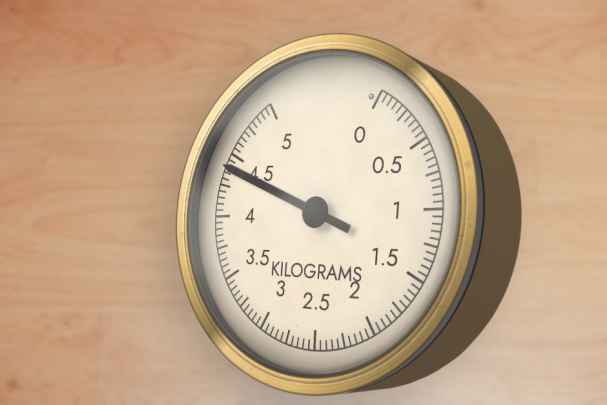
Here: 4.4 kg
